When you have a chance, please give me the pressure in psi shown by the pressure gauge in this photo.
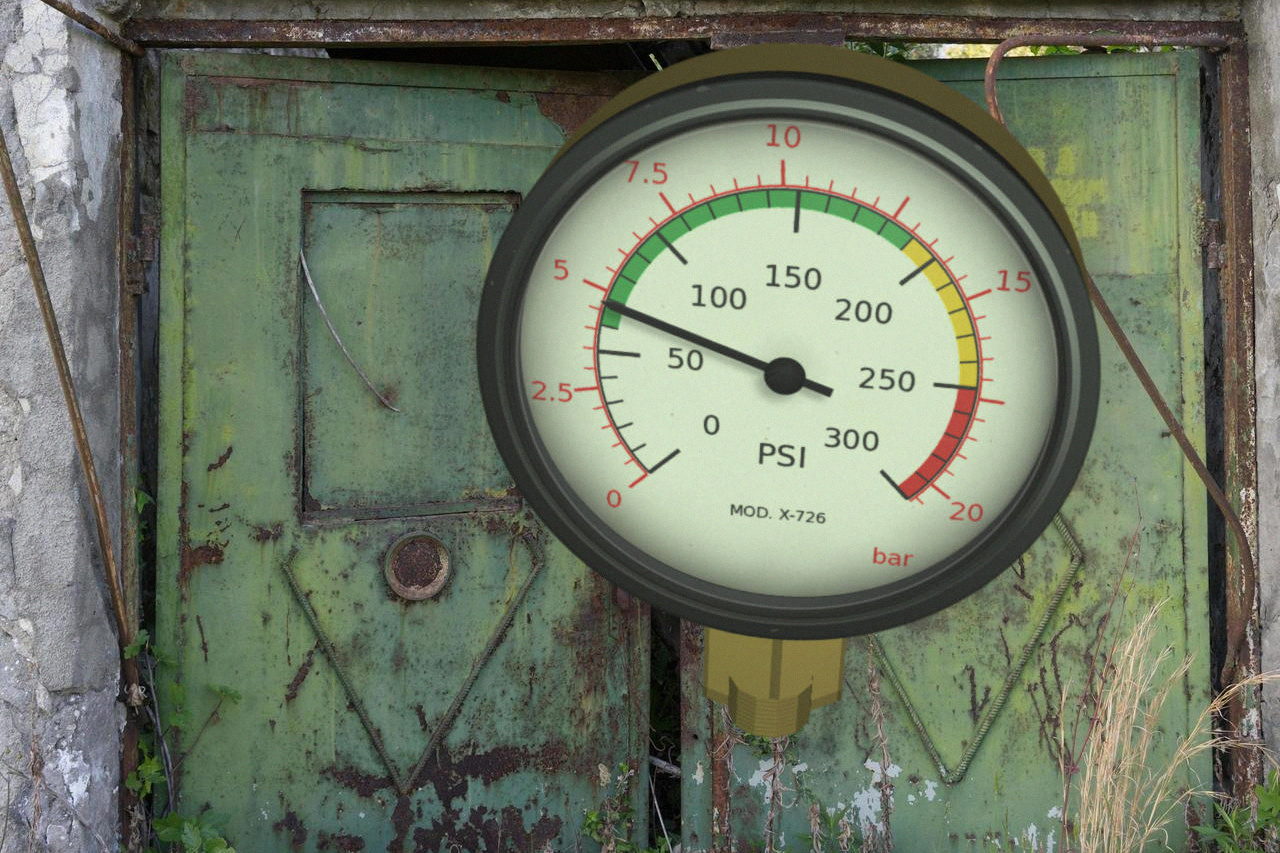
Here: 70 psi
